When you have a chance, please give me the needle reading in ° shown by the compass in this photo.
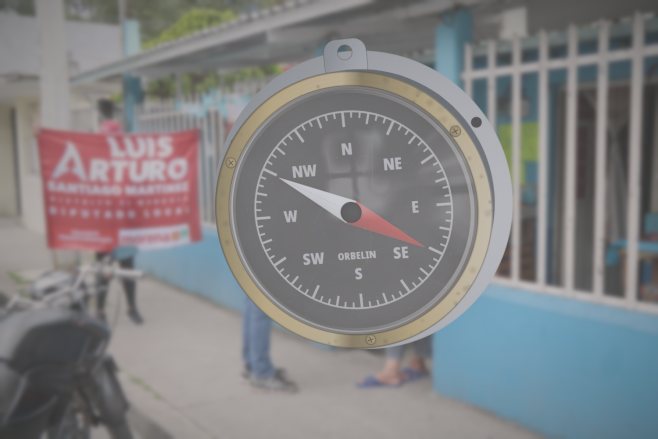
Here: 120 °
